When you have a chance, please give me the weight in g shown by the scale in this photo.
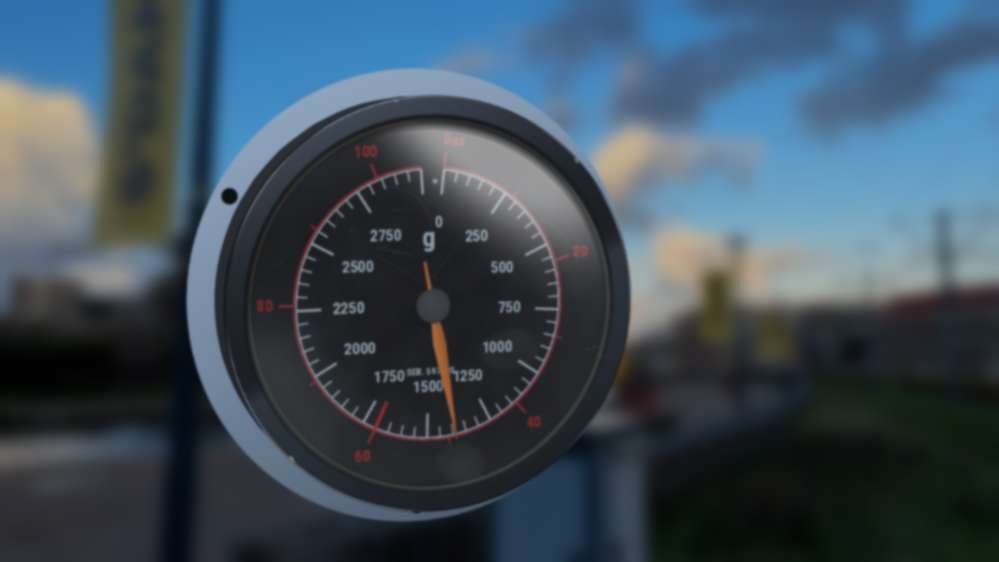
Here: 1400 g
